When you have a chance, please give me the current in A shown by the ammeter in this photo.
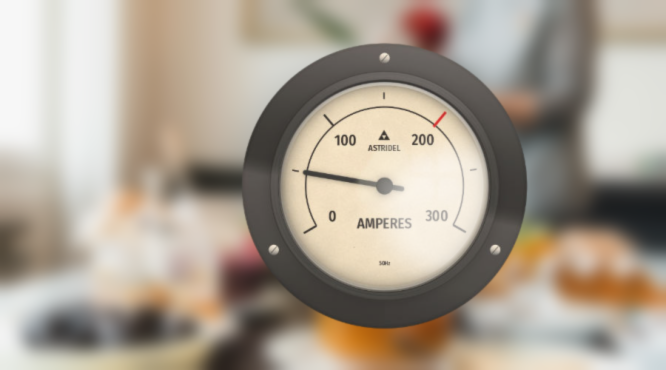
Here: 50 A
